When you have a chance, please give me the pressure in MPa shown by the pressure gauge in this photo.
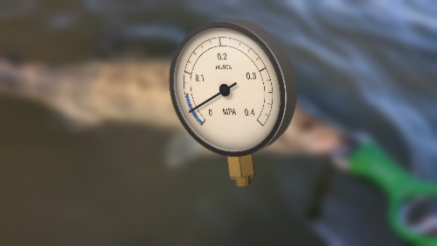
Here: 0.03 MPa
